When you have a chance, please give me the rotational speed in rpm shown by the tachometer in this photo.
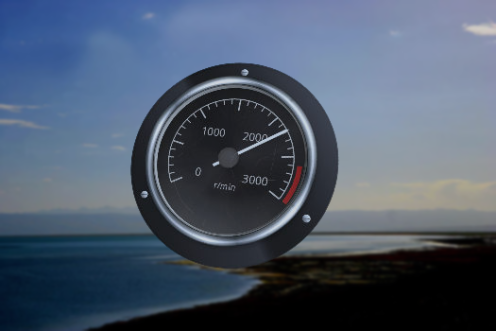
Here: 2200 rpm
